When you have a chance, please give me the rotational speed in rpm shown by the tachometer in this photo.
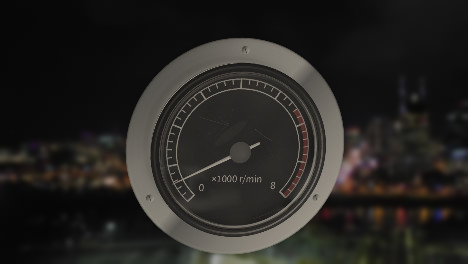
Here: 600 rpm
